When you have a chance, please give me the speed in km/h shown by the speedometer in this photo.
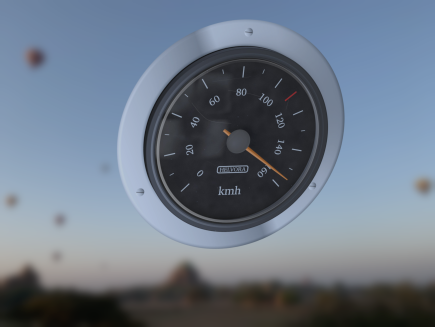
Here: 155 km/h
